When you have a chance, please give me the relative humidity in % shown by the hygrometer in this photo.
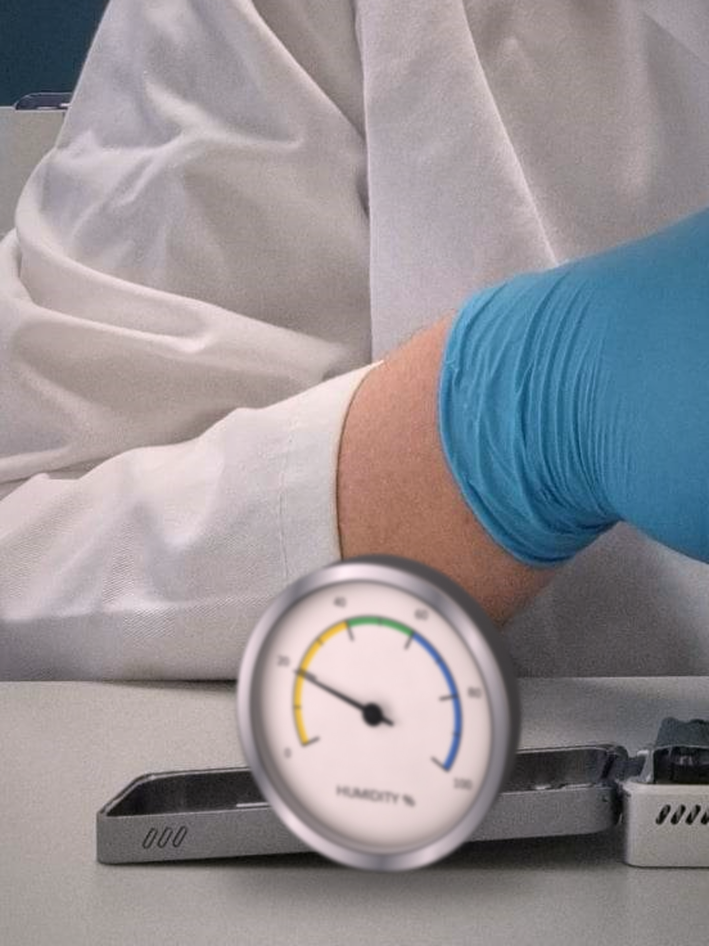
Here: 20 %
